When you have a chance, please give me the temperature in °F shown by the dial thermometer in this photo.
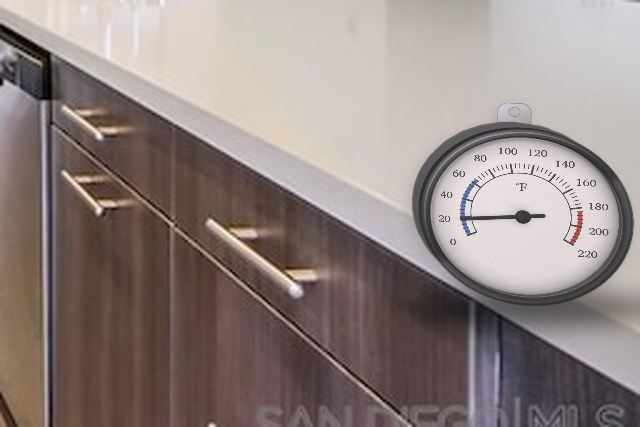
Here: 20 °F
